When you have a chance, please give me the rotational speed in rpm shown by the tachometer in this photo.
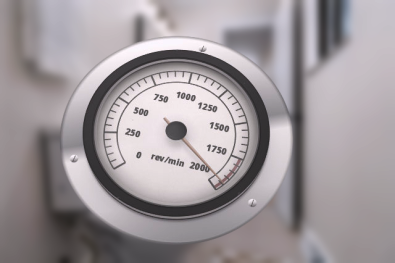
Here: 1950 rpm
